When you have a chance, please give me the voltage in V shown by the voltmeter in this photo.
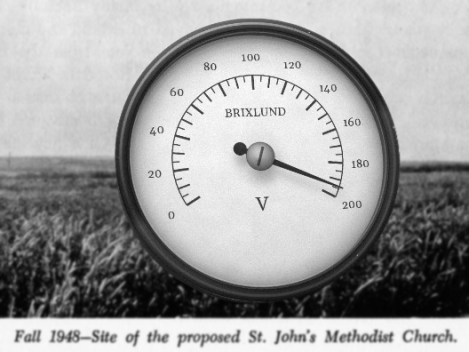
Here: 195 V
